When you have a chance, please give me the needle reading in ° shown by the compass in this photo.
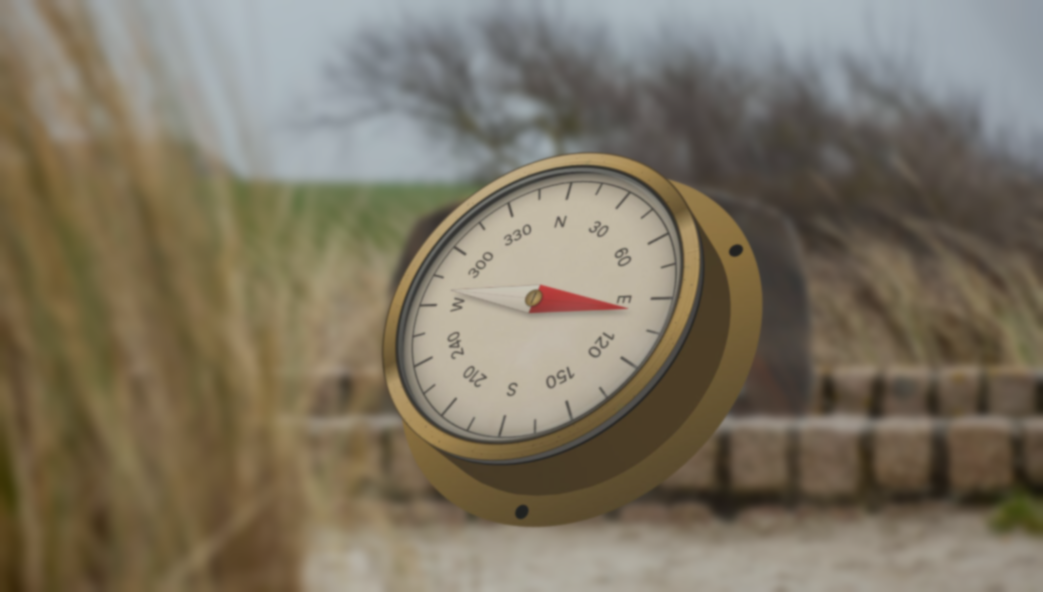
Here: 97.5 °
